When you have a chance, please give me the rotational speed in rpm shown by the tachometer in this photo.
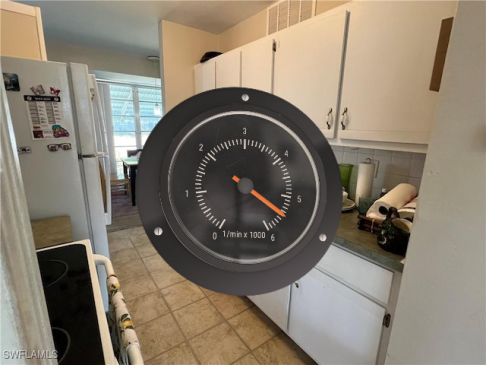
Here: 5500 rpm
